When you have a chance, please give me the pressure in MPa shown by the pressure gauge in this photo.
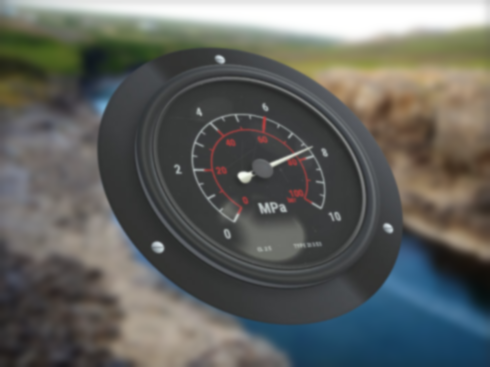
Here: 7.75 MPa
